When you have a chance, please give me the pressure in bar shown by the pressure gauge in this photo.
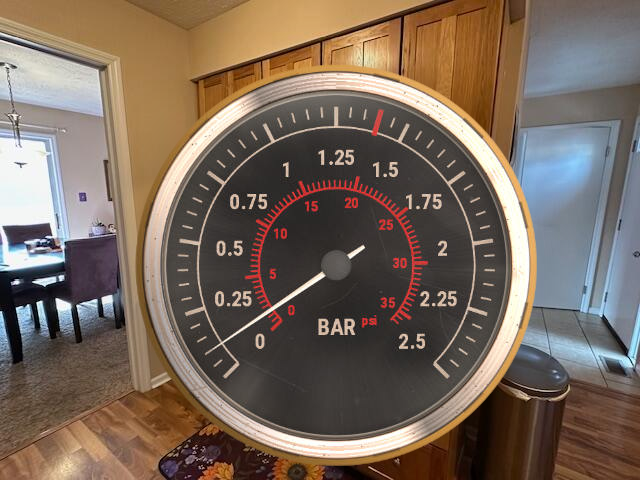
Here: 0.1 bar
